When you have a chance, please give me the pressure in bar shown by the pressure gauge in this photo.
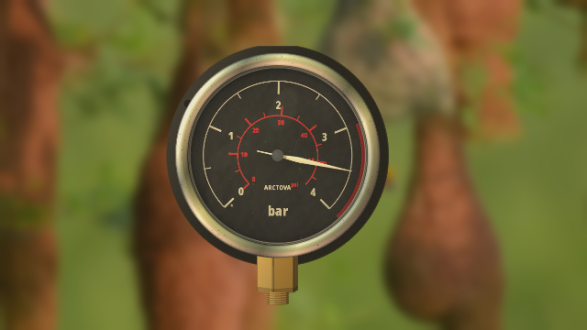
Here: 3.5 bar
